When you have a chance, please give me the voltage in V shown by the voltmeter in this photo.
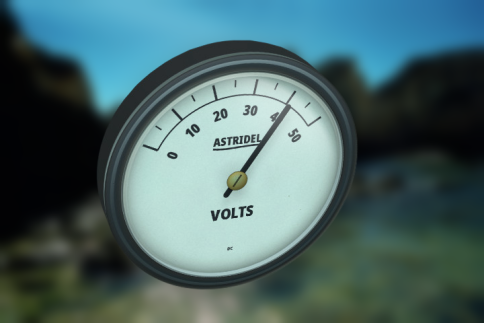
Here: 40 V
